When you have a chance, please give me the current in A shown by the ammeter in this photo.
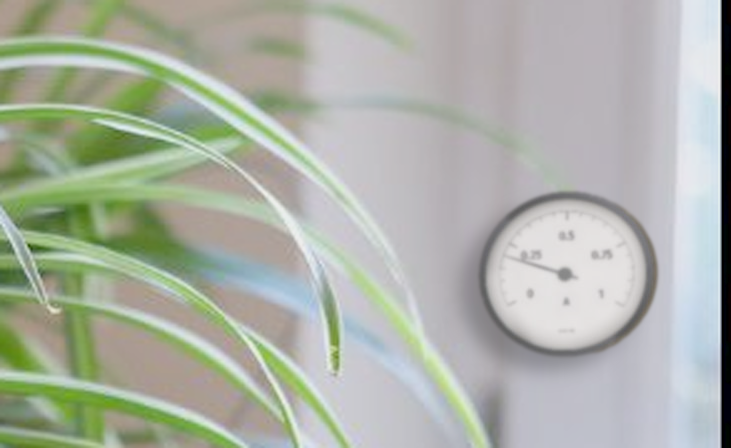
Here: 0.2 A
